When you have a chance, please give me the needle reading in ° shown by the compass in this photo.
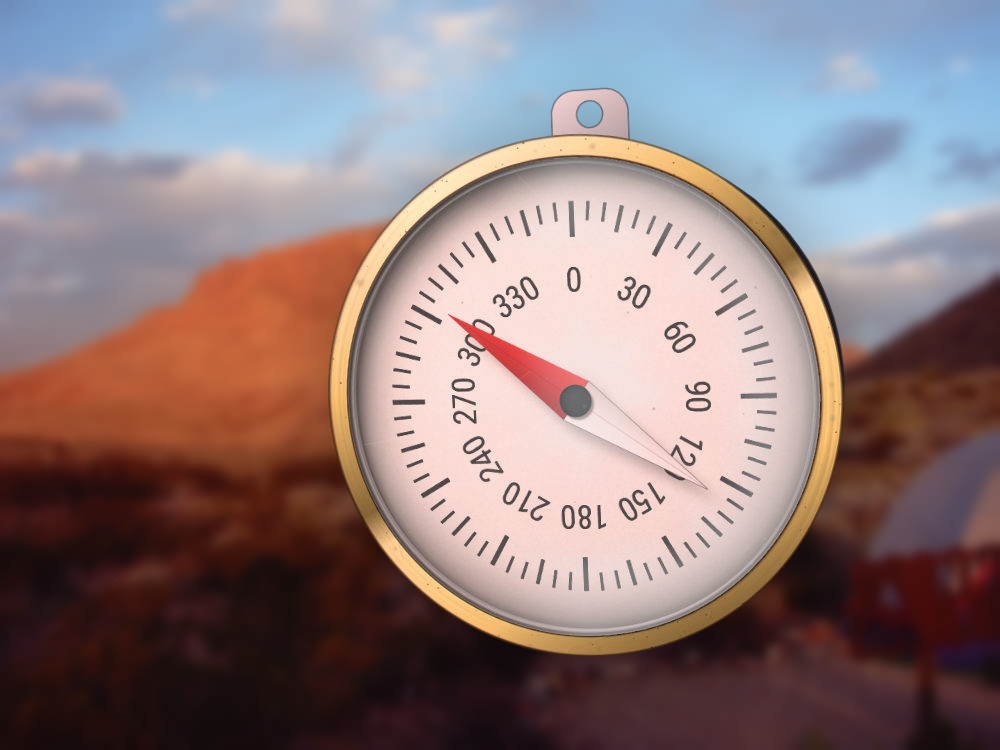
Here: 305 °
